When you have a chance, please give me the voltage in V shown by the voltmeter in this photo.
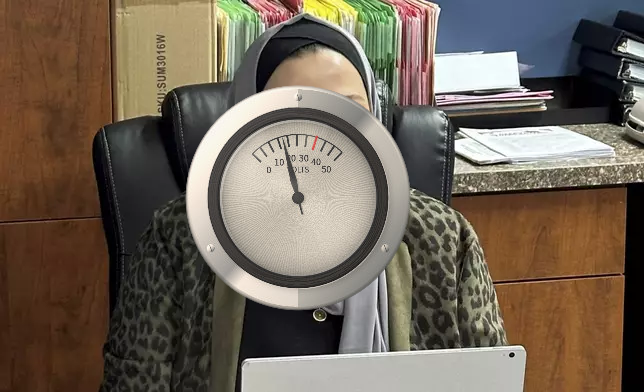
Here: 17.5 V
